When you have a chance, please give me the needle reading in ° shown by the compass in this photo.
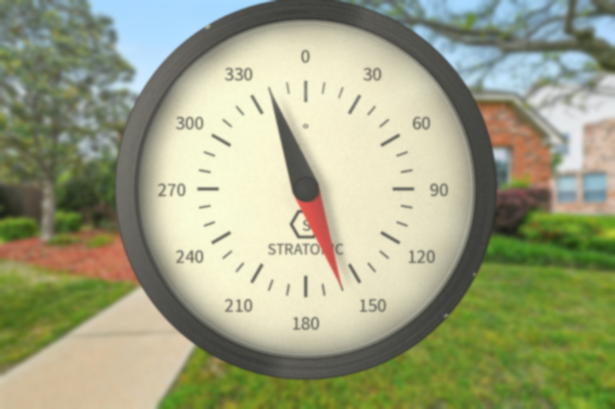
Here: 160 °
